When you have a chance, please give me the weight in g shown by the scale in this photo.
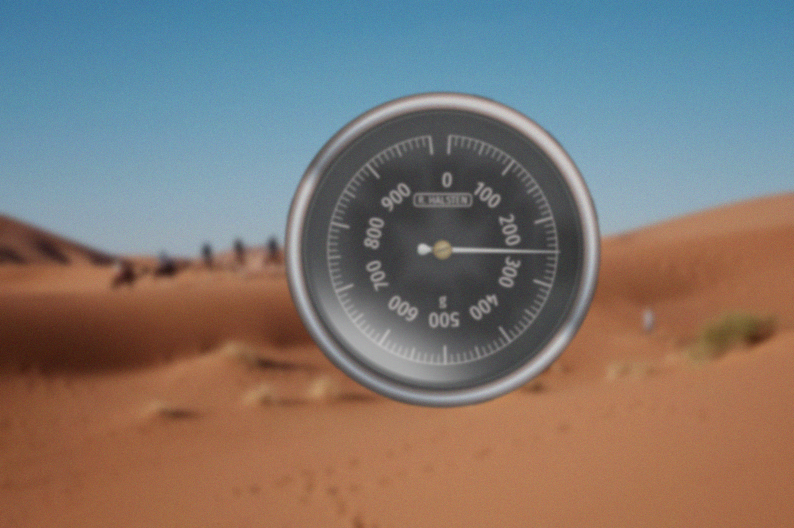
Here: 250 g
